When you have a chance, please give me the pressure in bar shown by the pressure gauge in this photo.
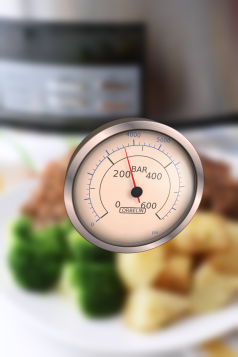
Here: 250 bar
